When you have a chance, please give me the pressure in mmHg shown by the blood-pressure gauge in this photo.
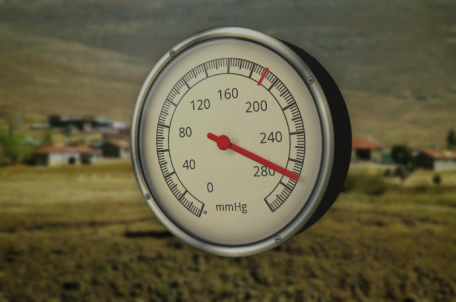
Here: 270 mmHg
